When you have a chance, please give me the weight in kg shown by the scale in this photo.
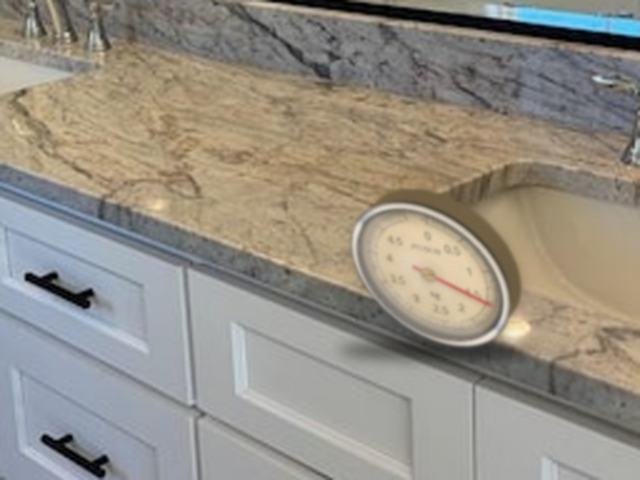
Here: 1.5 kg
